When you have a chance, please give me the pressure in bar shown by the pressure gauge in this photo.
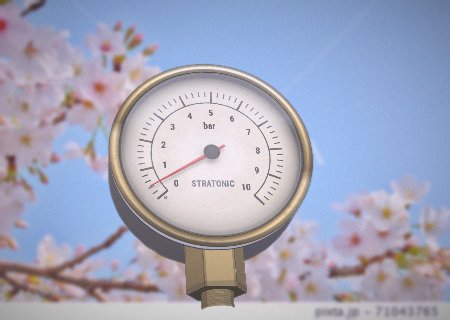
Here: 0.4 bar
